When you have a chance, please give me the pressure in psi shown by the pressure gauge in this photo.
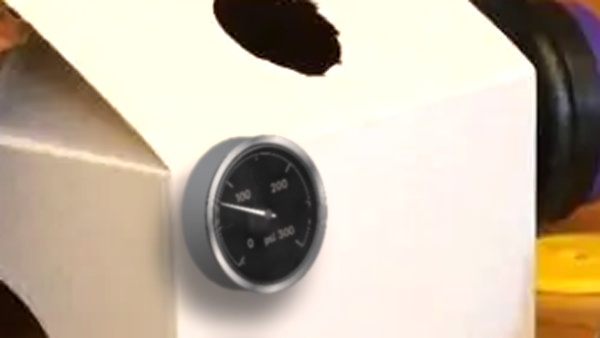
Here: 75 psi
